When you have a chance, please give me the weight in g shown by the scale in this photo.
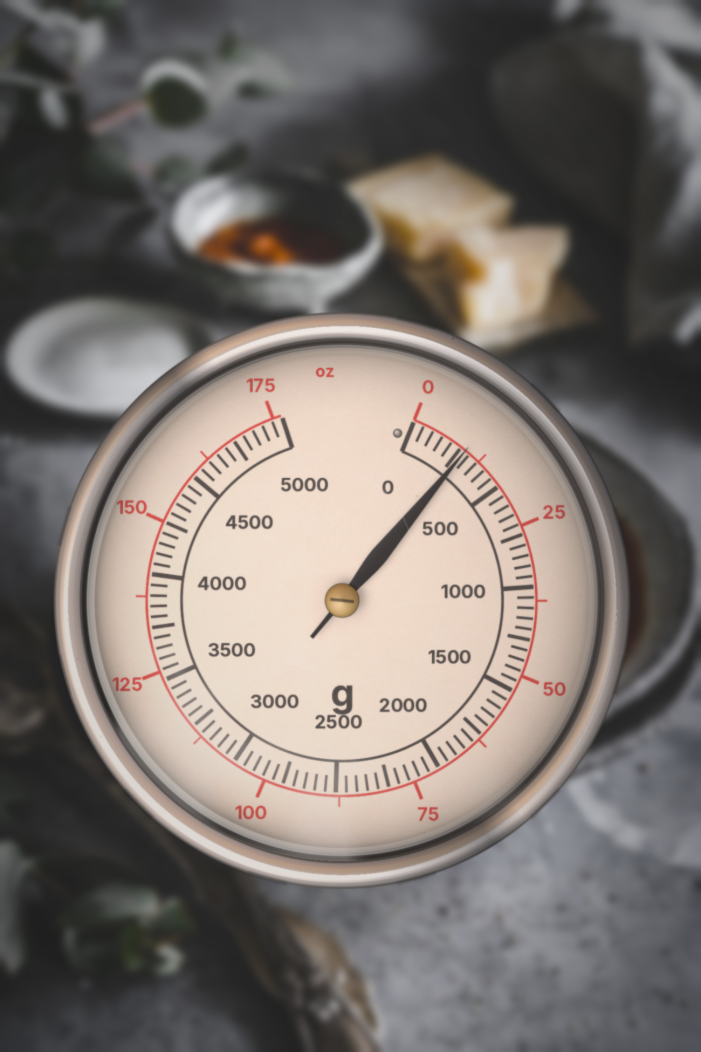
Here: 275 g
